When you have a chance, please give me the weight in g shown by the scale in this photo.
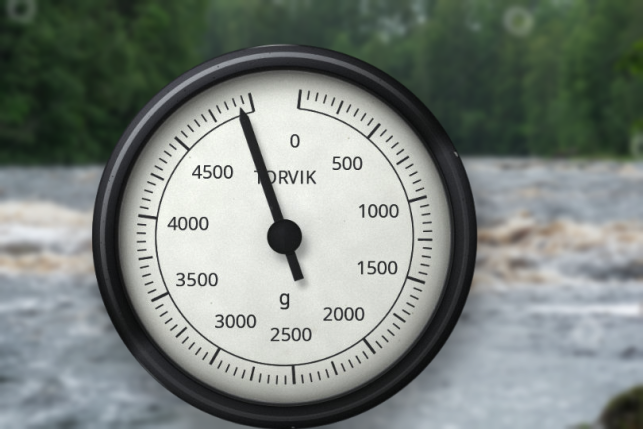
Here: 4925 g
